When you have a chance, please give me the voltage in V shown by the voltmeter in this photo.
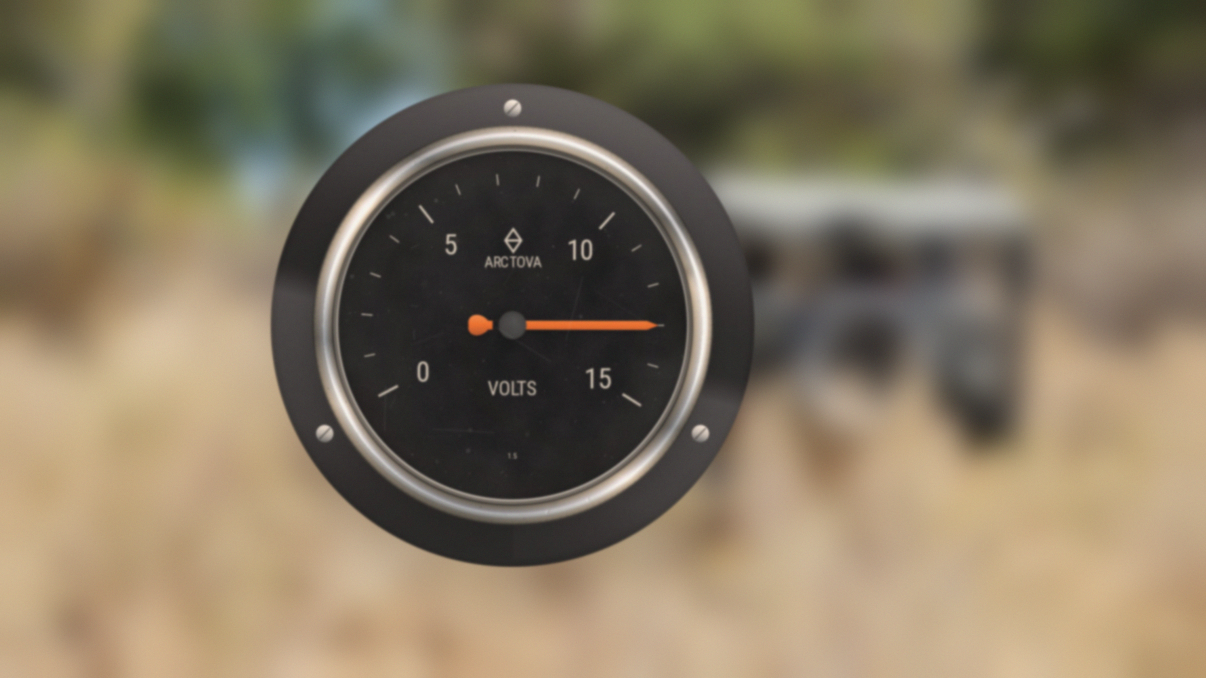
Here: 13 V
